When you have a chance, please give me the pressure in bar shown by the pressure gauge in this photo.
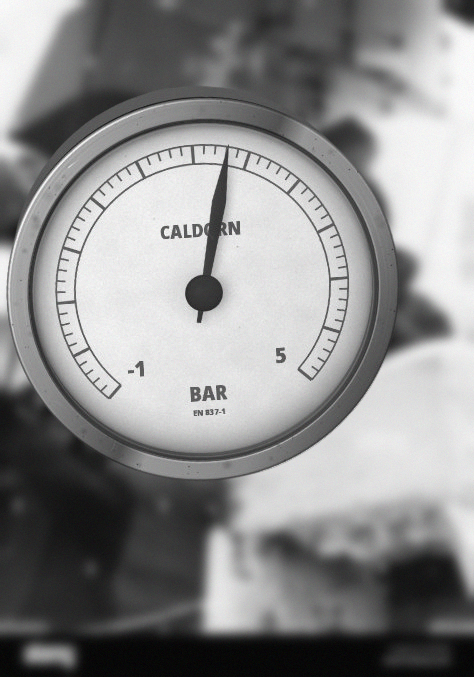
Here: 2.3 bar
